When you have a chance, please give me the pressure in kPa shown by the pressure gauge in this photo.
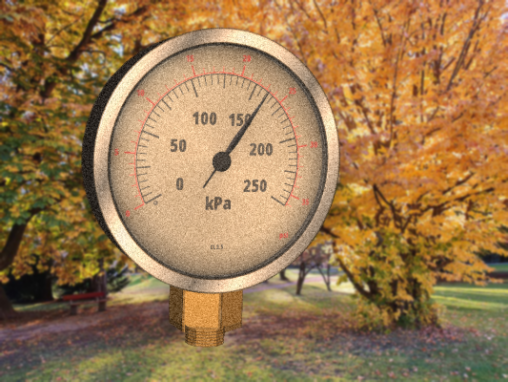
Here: 160 kPa
